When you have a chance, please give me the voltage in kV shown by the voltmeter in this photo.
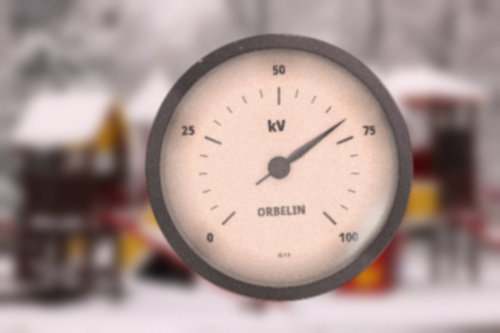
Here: 70 kV
